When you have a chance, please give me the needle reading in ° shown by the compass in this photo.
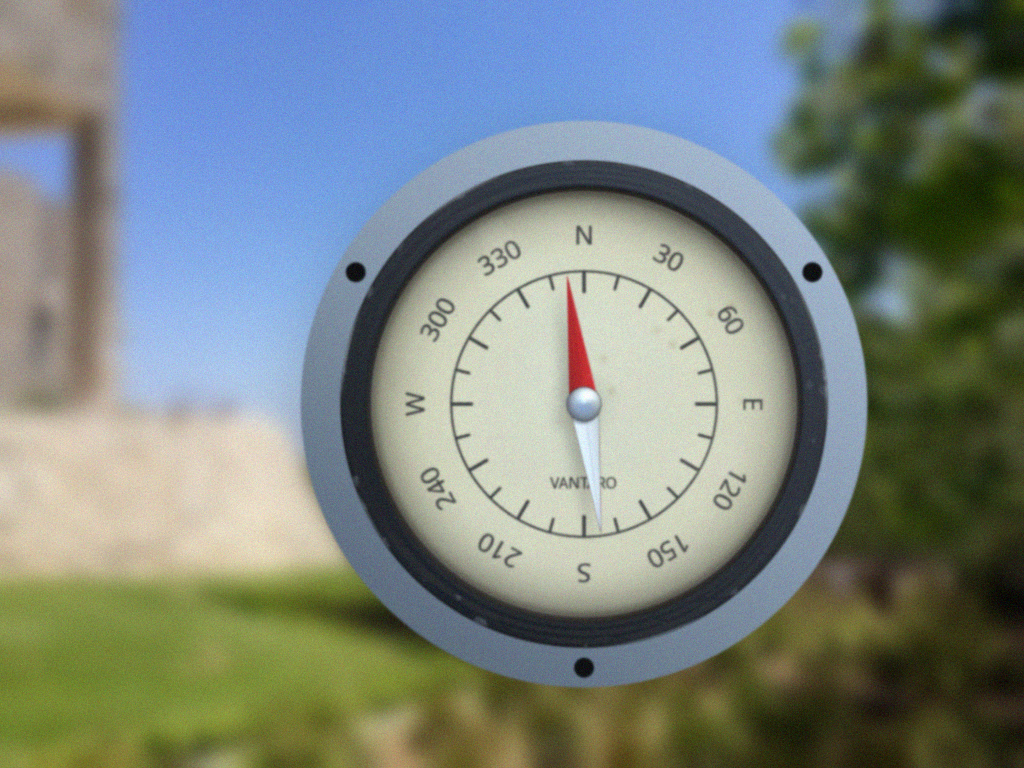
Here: 352.5 °
